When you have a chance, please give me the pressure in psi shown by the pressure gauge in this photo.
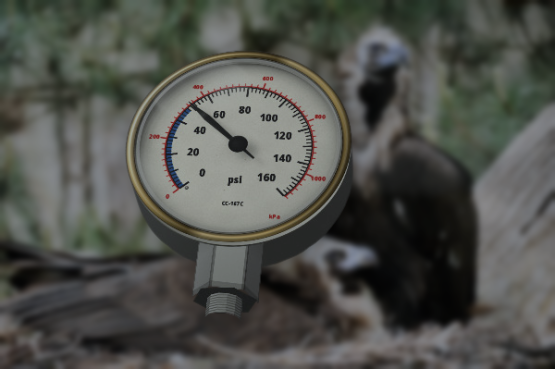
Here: 50 psi
